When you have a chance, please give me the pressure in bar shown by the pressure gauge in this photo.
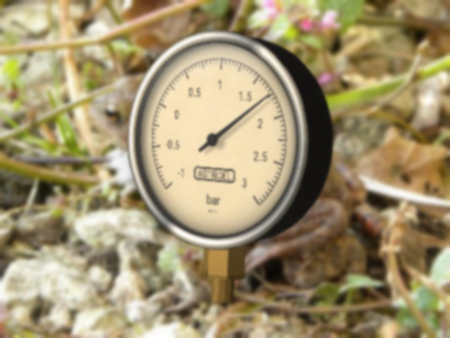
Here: 1.75 bar
